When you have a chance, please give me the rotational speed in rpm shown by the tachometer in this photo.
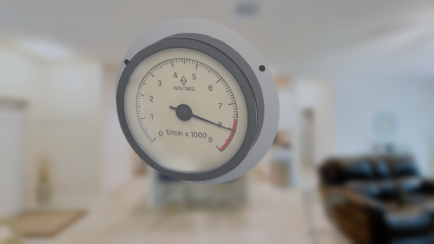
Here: 8000 rpm
